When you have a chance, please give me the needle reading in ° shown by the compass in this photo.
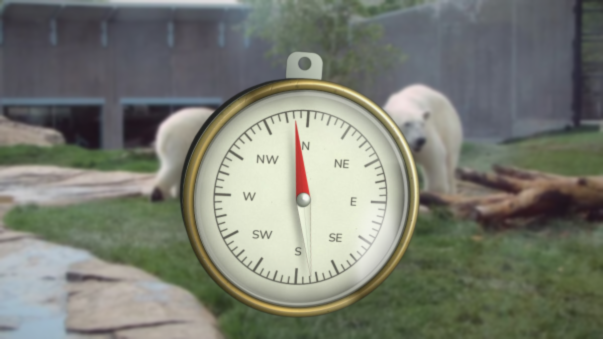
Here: 350 °
